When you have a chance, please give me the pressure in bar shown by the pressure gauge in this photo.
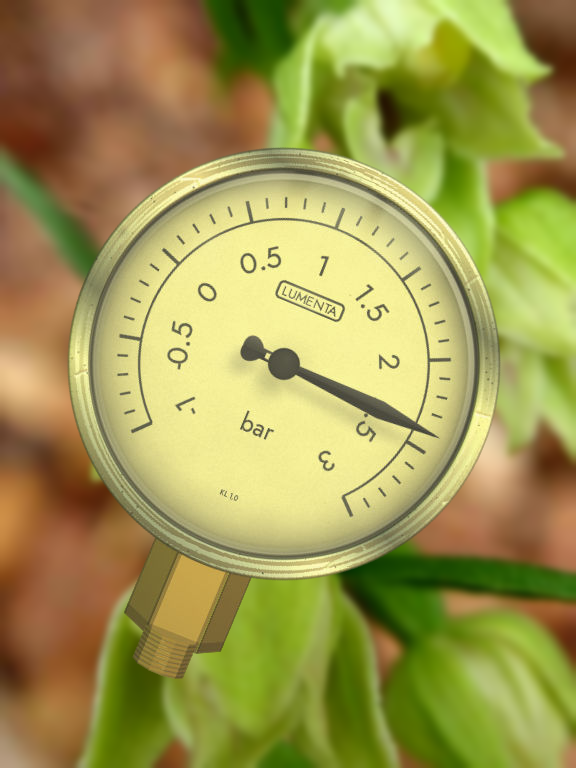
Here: 2.4 bar
